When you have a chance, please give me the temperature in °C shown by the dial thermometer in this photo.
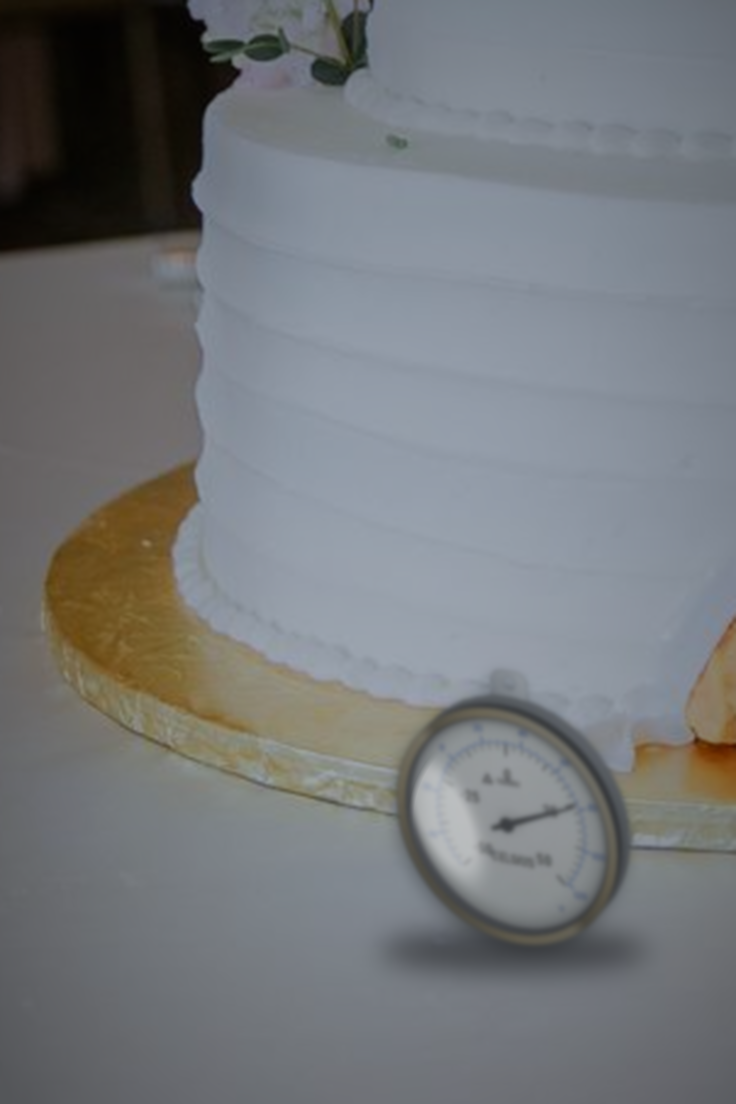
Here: 25 °C
